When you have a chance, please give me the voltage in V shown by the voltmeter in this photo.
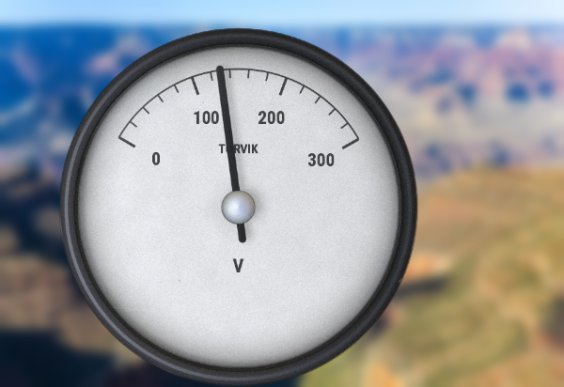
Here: 130 V
